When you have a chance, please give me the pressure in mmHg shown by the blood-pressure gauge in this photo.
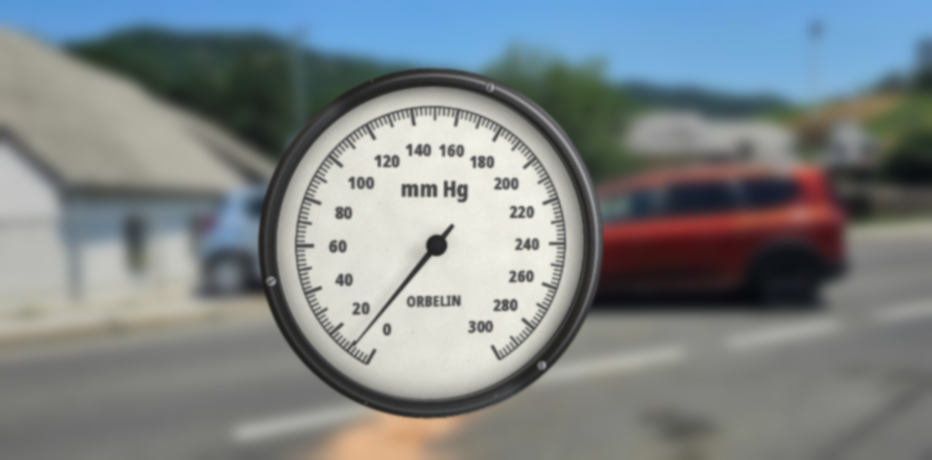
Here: 10 mmHg
